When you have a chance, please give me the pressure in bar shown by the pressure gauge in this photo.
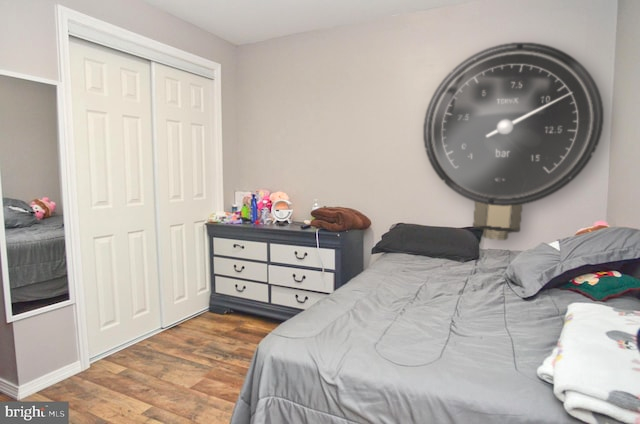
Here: 10.5 bar
